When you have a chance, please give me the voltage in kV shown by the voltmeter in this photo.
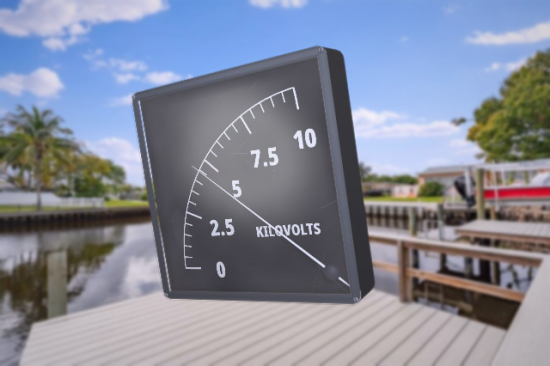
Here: 4.5 kV
